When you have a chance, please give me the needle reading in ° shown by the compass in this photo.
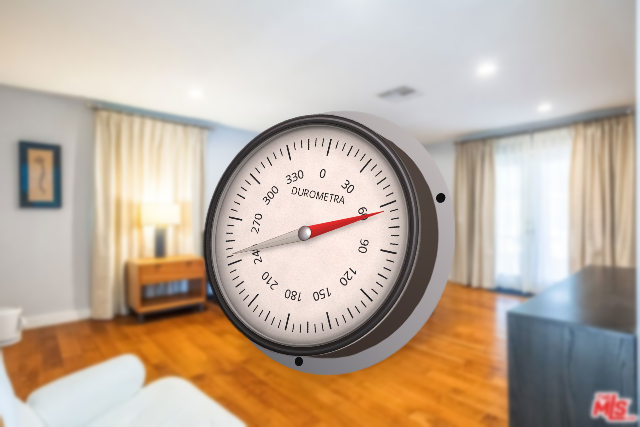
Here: 65 °
